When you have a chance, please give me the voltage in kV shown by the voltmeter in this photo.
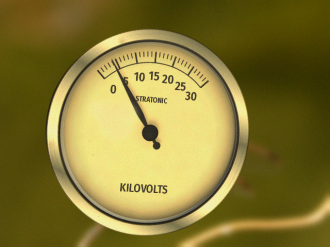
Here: 4 kV
